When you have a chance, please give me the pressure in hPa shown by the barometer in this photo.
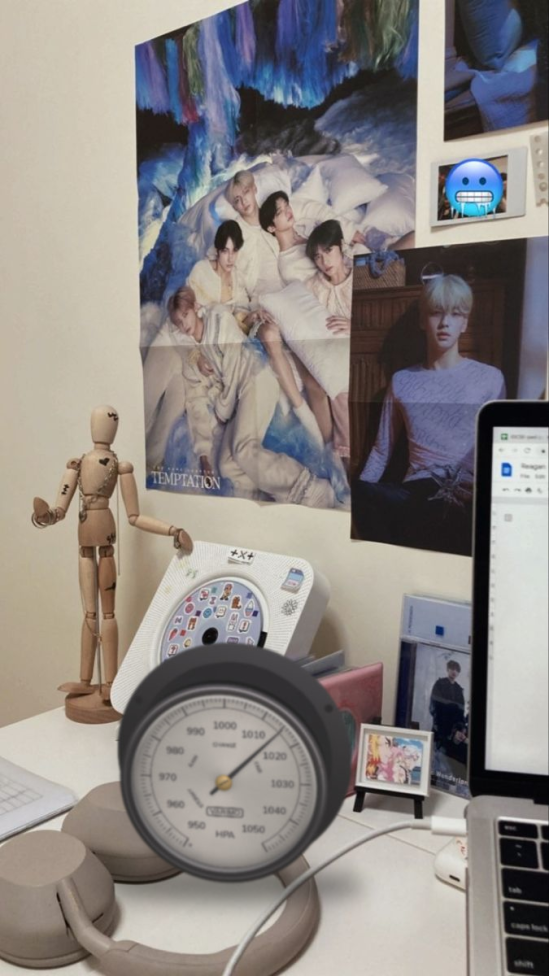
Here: 1015 hPa
